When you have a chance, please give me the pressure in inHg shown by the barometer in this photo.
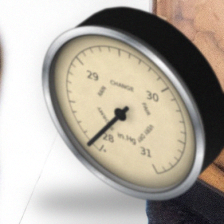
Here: 28.1 inHg
